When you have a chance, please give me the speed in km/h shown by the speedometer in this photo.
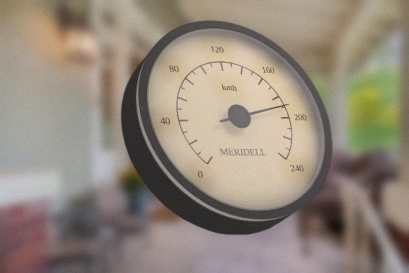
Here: 190 km/h
